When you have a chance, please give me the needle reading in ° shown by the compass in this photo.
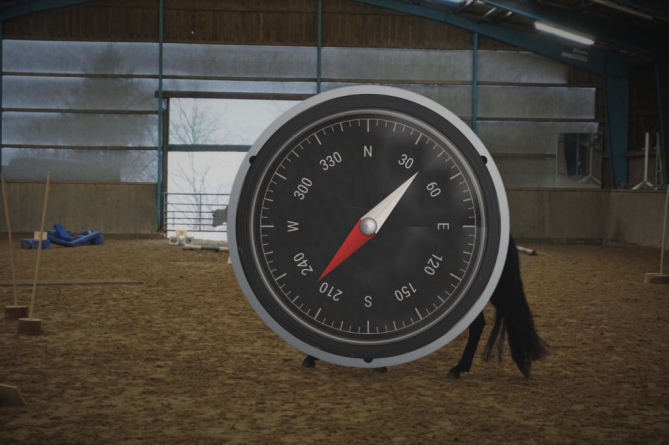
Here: 222.5 °
